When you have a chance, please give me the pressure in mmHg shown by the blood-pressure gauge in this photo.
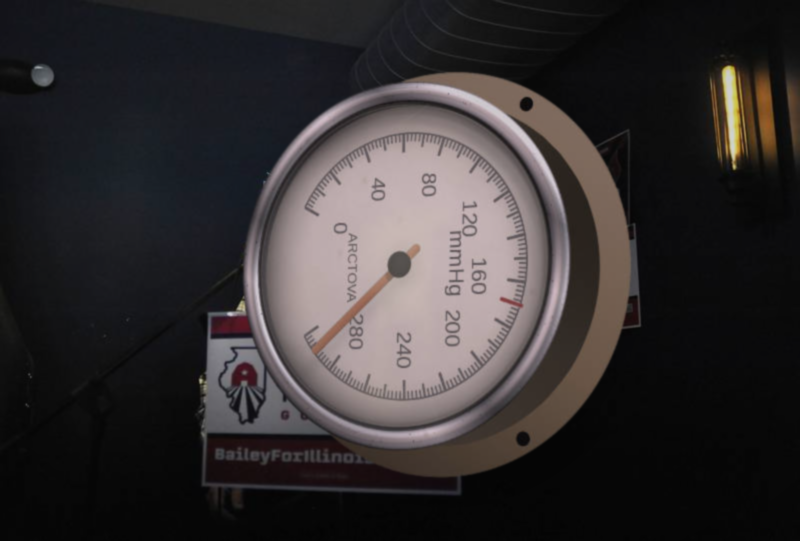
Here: 290 mmHg
